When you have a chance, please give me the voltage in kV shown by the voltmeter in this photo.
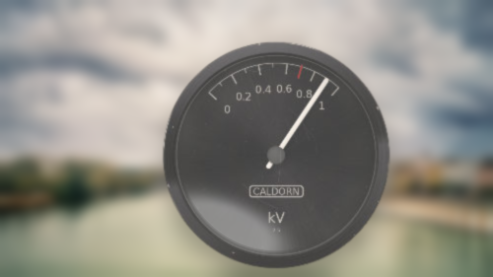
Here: 0.9 kV
